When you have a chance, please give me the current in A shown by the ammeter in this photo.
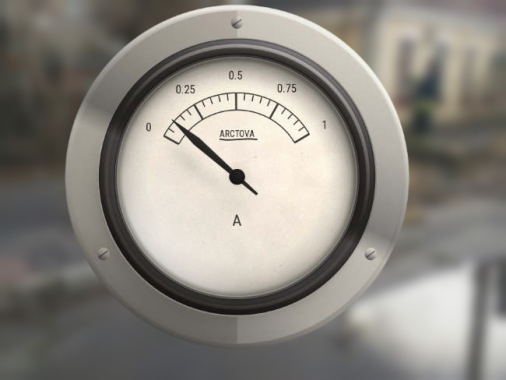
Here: 0.1 A
